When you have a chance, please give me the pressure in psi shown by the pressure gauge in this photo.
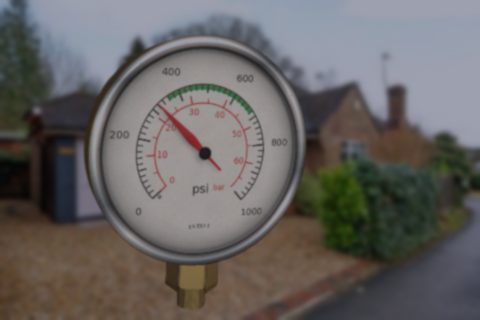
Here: 320 psi
